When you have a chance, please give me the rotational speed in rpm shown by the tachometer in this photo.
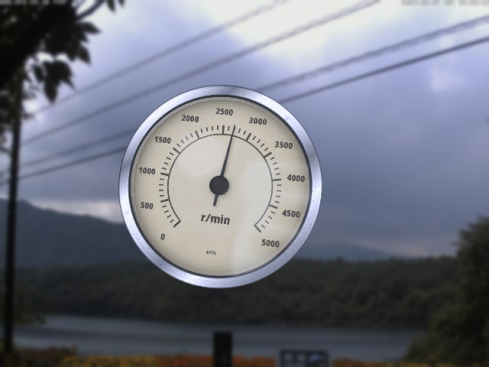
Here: 2700 rpm
